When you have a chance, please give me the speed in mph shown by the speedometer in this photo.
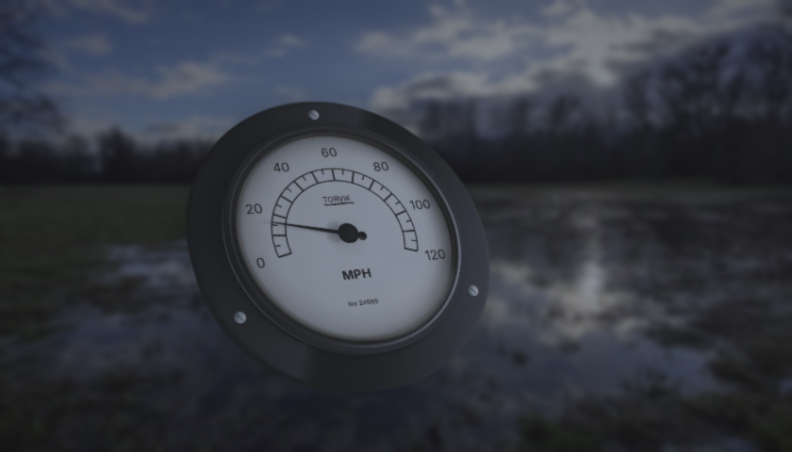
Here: 15 mph
